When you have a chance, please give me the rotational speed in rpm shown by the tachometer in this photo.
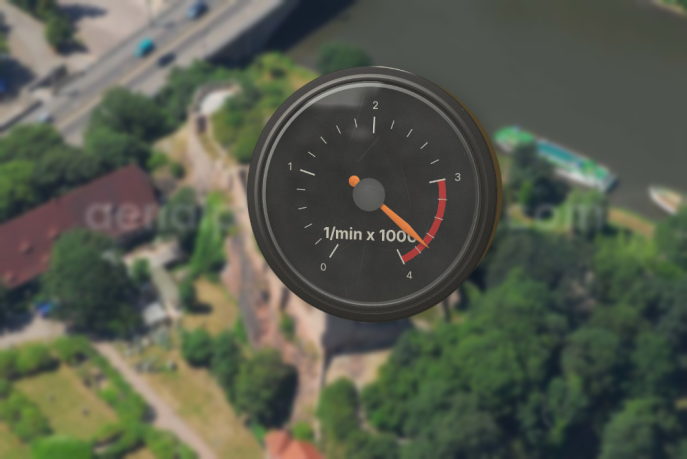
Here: 3700 rpm
